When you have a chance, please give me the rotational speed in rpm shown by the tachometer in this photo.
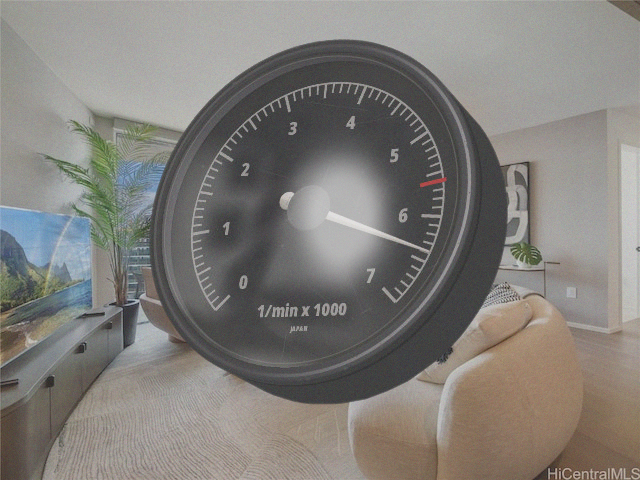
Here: 6400 rpm
